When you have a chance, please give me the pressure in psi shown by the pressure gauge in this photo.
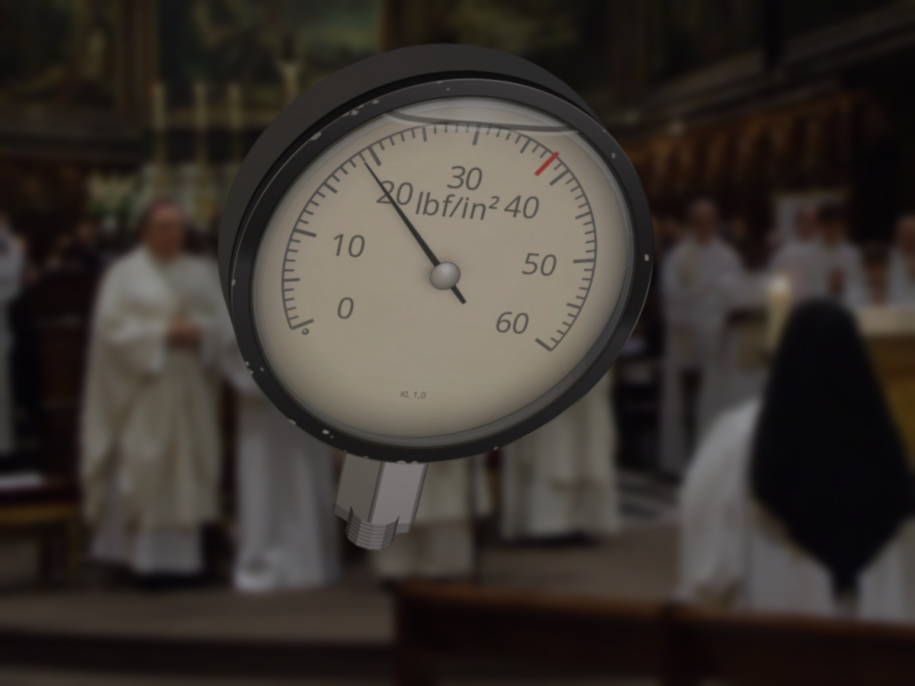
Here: 19 psi
